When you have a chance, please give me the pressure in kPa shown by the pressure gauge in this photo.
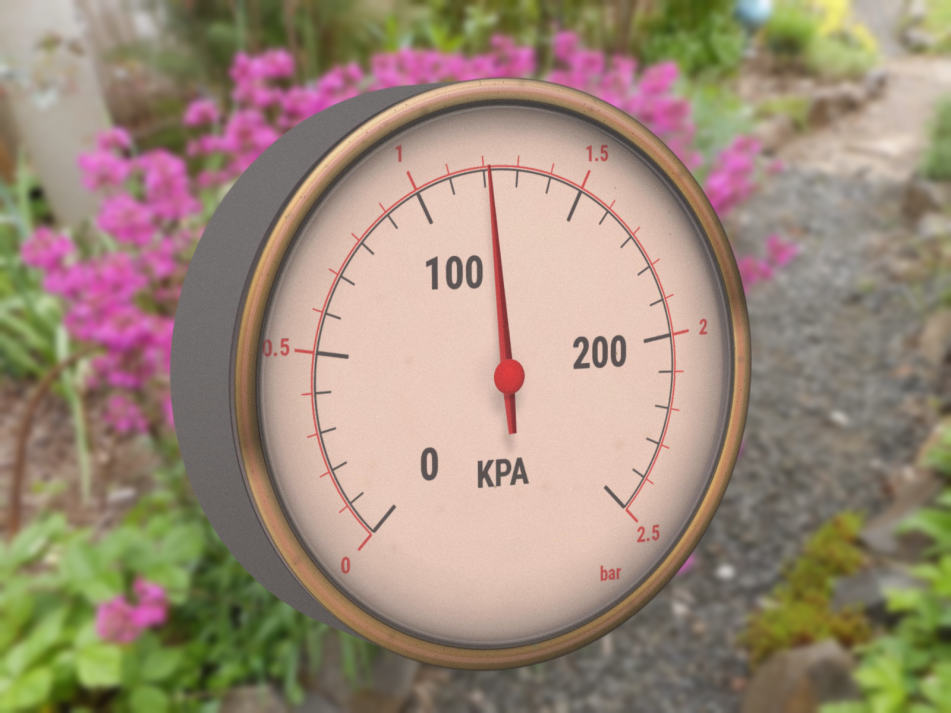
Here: 120 kPa
